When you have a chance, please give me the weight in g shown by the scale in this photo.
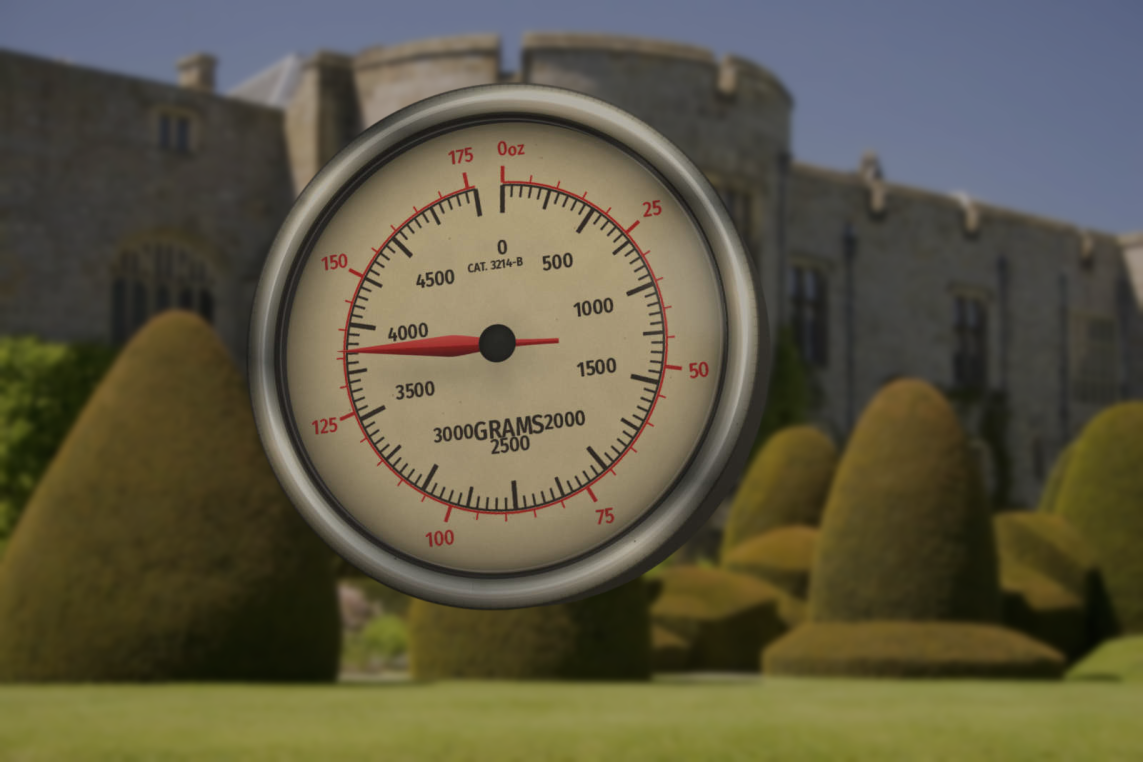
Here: 3850 g
